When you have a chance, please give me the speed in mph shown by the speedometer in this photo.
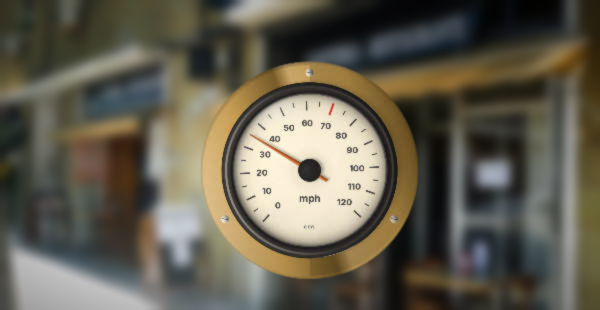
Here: 35 mph
